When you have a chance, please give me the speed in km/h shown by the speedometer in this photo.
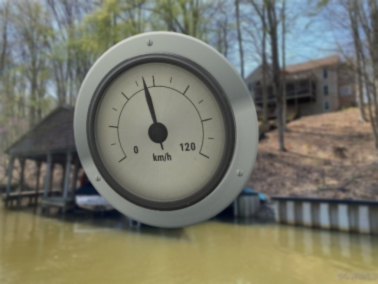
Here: 55 km/h
